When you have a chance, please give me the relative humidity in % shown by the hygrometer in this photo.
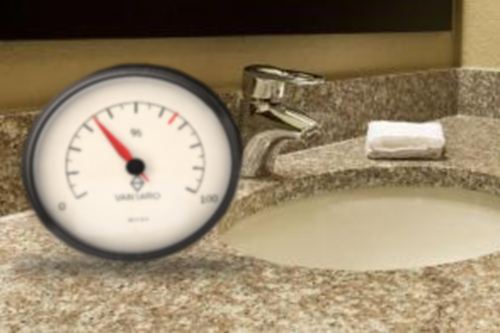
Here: 35 %
